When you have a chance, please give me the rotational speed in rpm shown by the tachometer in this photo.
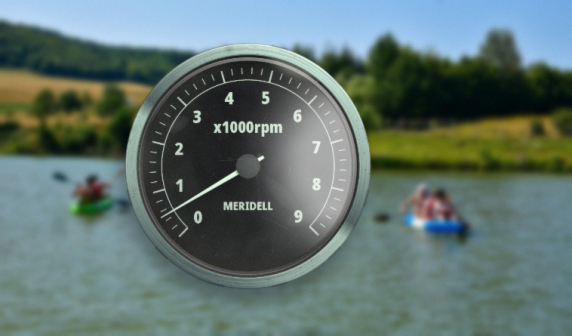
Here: 500 rpm
